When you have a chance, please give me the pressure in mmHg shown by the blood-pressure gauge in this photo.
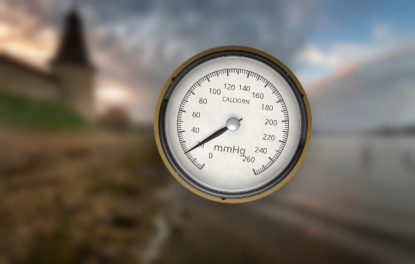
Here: 20 mmHg
